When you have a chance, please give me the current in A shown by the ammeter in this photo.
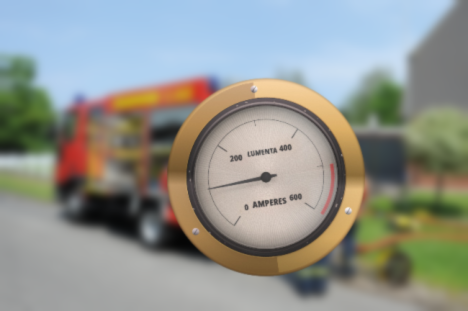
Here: 100 A
